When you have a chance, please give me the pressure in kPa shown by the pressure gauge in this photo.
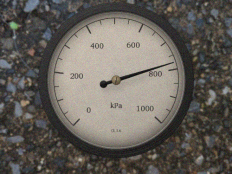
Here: 775 kPa
